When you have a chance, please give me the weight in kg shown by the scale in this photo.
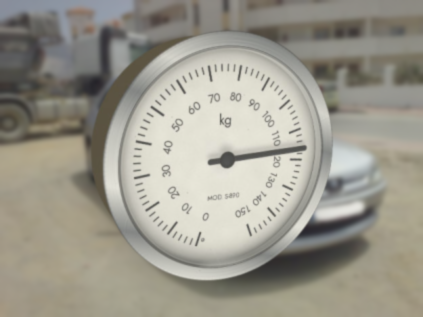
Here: 116 kg
